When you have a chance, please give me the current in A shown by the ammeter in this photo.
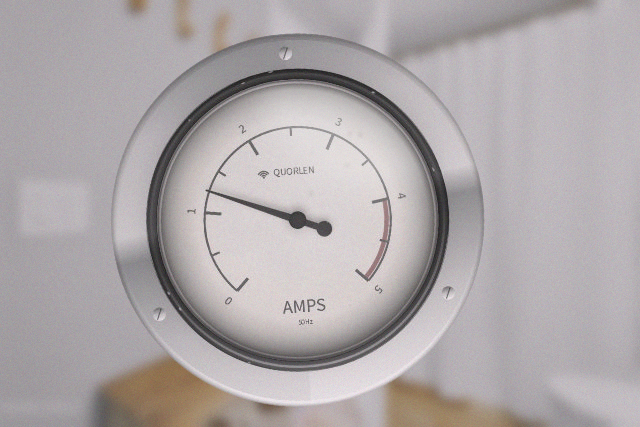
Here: 1.25 A
